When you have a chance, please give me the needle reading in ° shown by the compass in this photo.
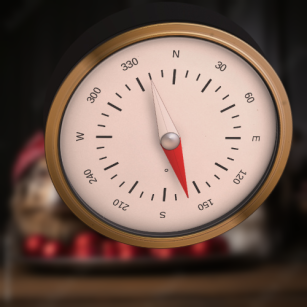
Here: 160 °
